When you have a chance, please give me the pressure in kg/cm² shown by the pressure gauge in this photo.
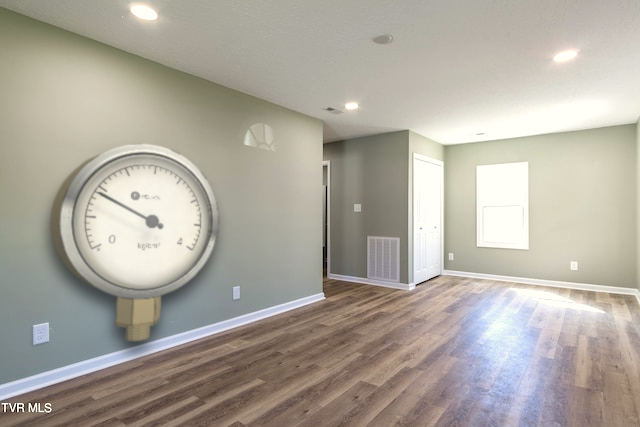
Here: 0.9 kg/cm²
